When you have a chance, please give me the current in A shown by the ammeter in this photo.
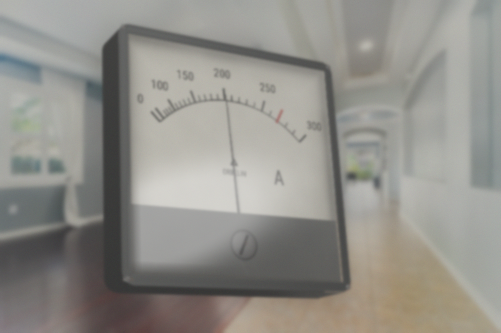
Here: 200 A
